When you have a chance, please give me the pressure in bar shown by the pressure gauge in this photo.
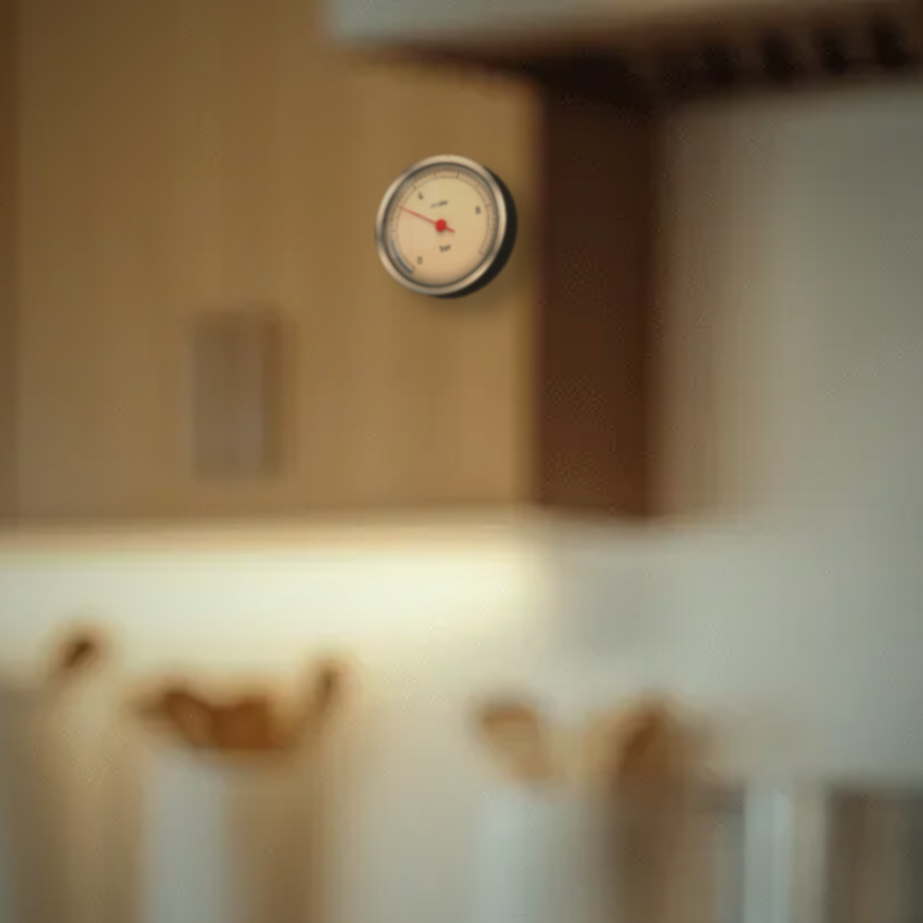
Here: 3 bar
